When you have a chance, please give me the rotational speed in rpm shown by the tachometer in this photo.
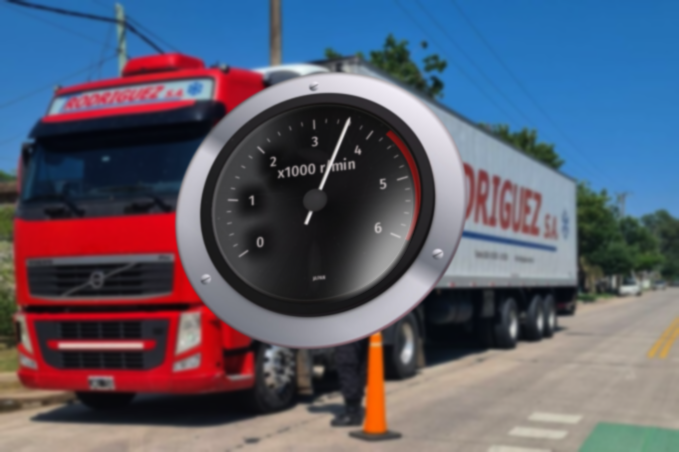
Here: 3600 rpm
